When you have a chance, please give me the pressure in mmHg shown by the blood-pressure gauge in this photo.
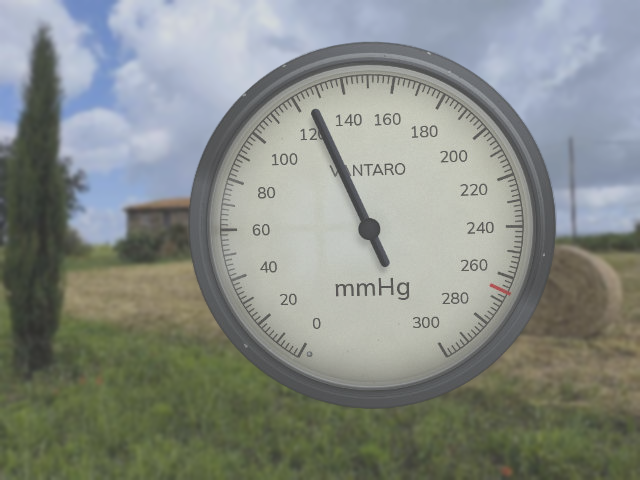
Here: 126 mmHg
